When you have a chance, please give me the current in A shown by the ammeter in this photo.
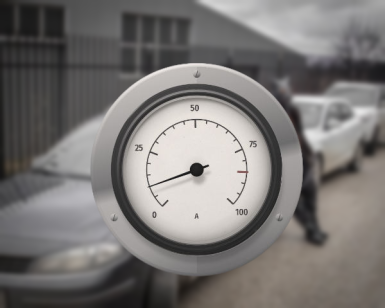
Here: 10 A
